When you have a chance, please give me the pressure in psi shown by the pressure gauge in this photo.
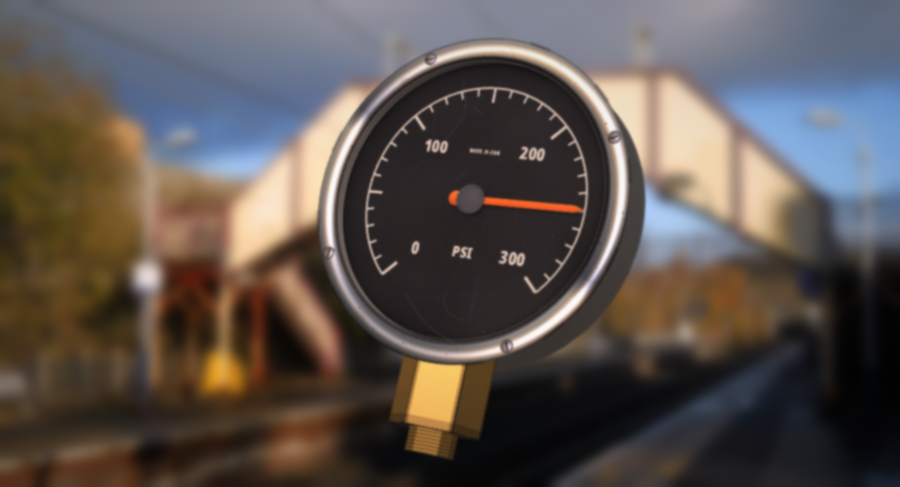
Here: 250 psi
